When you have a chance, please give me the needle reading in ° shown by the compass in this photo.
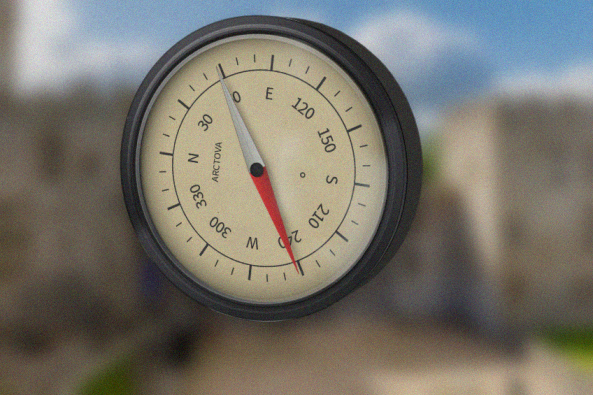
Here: 240 °
